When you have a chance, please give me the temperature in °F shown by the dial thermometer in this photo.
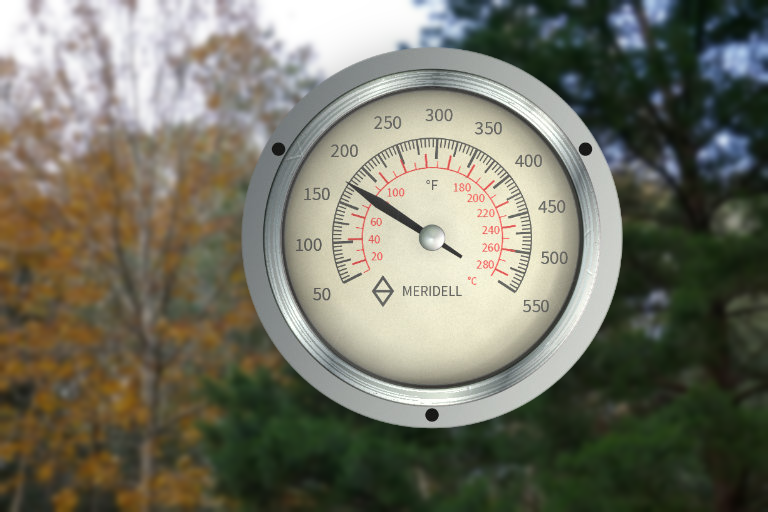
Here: 175 °F
